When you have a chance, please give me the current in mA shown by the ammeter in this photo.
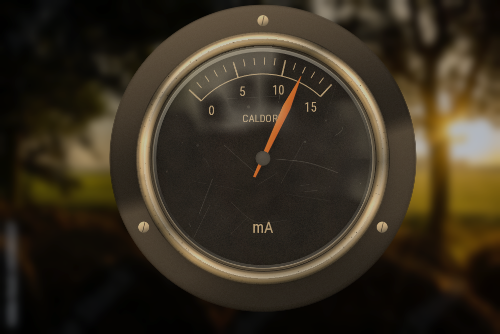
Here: 12 mA
